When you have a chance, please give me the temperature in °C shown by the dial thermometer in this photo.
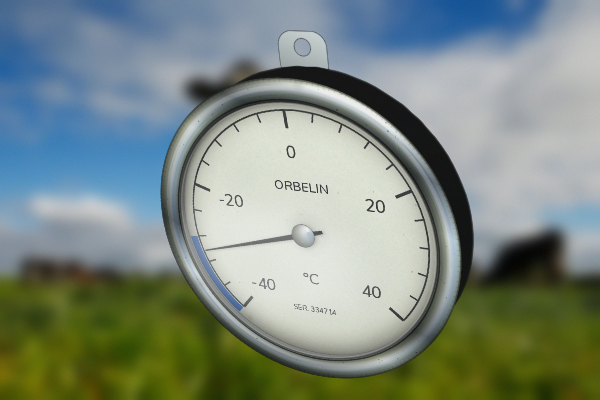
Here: -30 °C
